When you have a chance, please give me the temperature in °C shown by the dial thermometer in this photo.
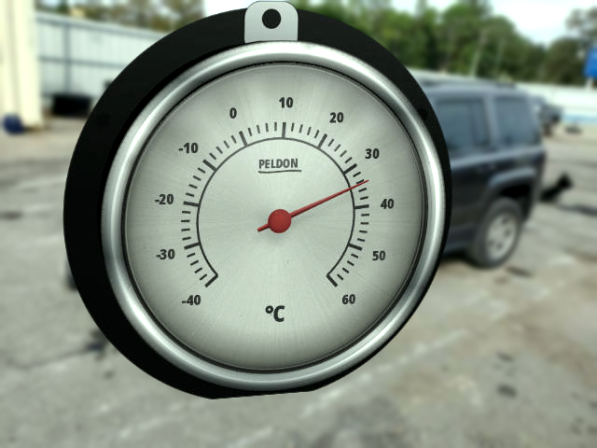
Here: 34 °C
